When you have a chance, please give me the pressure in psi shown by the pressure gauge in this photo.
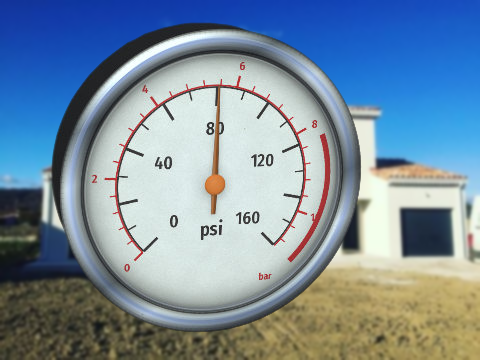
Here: 80 psi
